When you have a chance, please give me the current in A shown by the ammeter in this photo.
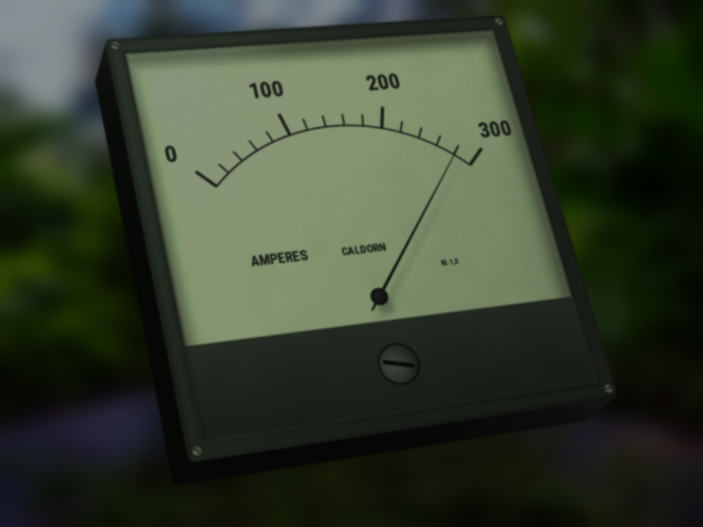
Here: 280 A
